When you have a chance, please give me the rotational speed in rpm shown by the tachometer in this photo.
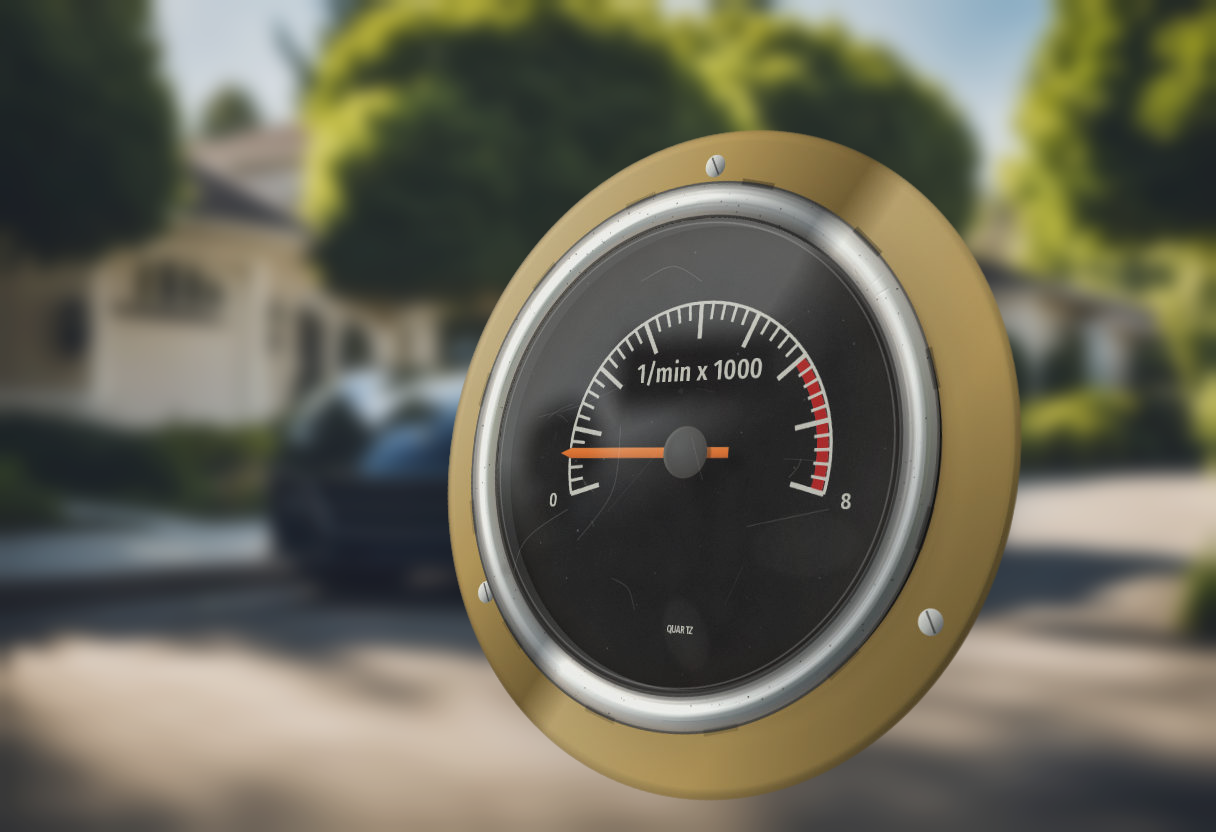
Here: 600 rpm
